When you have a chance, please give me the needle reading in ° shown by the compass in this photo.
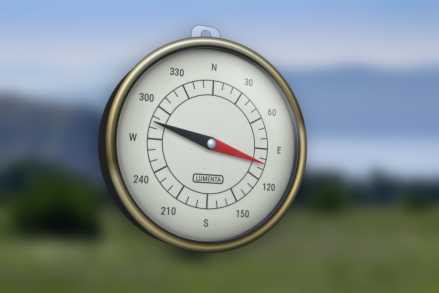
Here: 105 °
